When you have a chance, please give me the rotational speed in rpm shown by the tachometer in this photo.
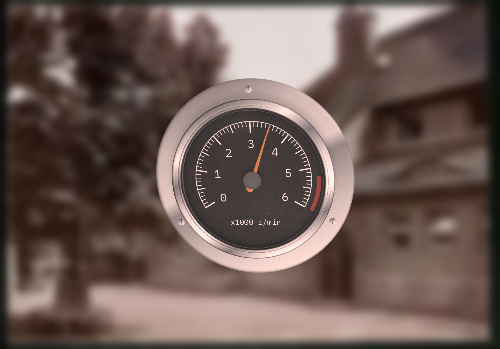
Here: 3500 rpm
